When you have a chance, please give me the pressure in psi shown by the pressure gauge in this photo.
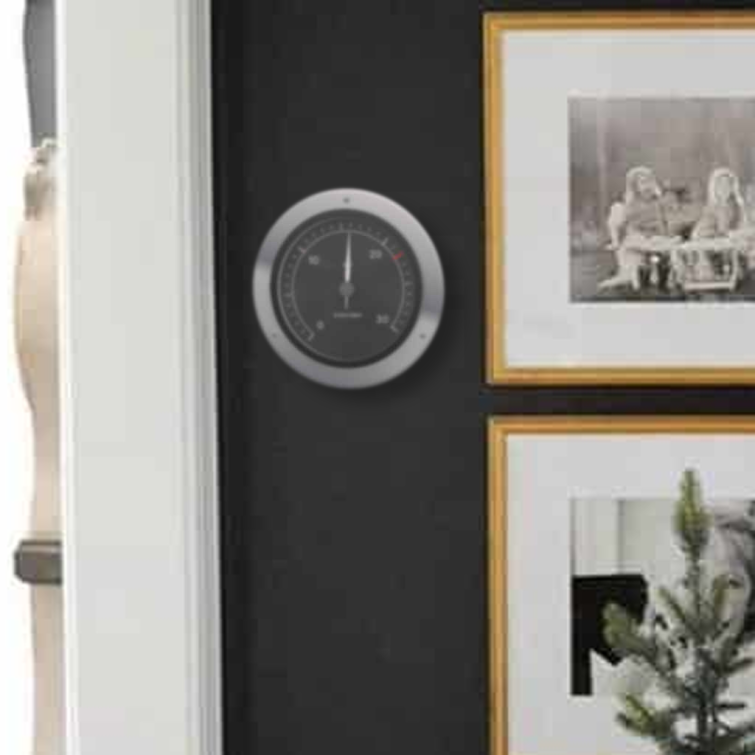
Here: 16 psi
